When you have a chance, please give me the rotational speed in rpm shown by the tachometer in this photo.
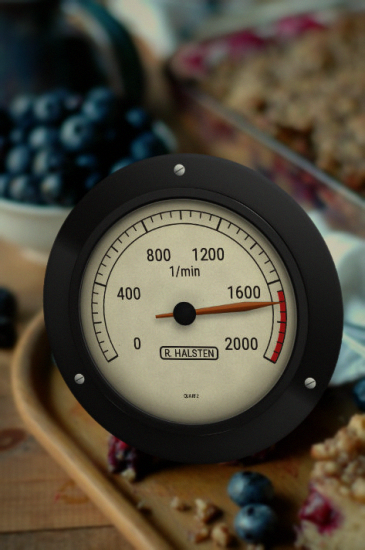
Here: 1700 rpm
